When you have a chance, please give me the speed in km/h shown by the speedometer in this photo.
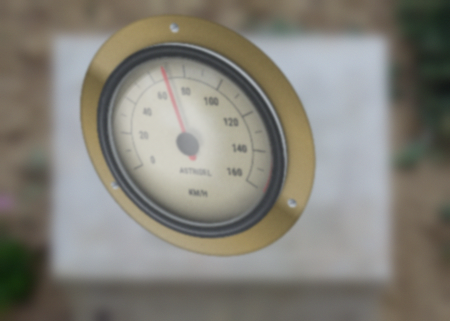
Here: 70 km/h
